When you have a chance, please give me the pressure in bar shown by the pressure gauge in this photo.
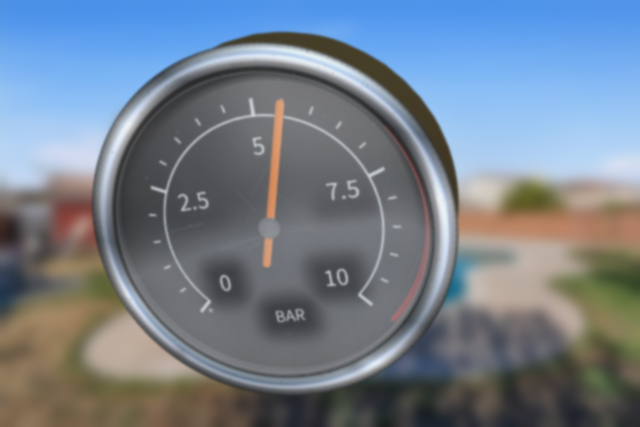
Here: 5.5 bar
